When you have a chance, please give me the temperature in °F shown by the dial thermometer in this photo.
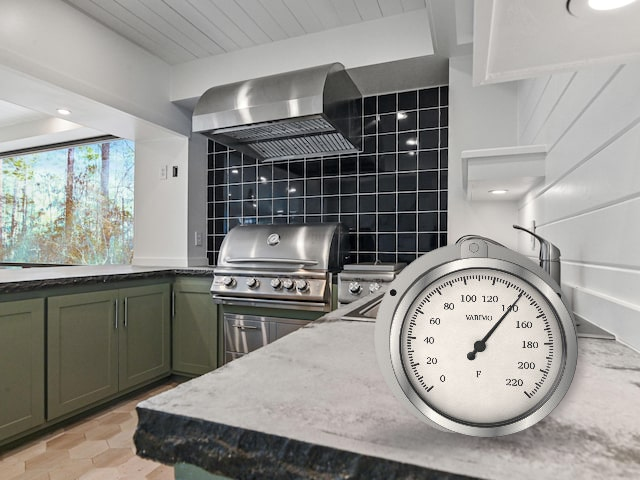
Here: 140 °F
